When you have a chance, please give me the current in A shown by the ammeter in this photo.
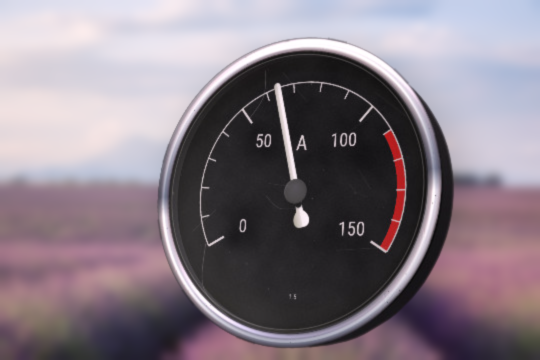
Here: 65 A
